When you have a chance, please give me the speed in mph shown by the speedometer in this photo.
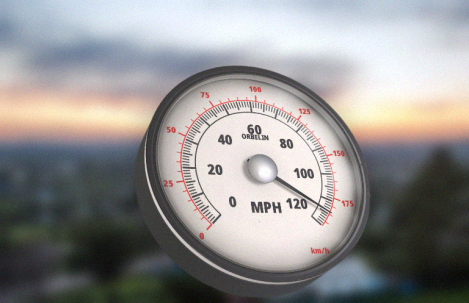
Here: 115 mph
